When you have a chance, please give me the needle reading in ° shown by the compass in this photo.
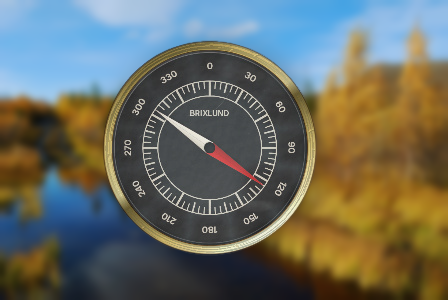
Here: 125 °
